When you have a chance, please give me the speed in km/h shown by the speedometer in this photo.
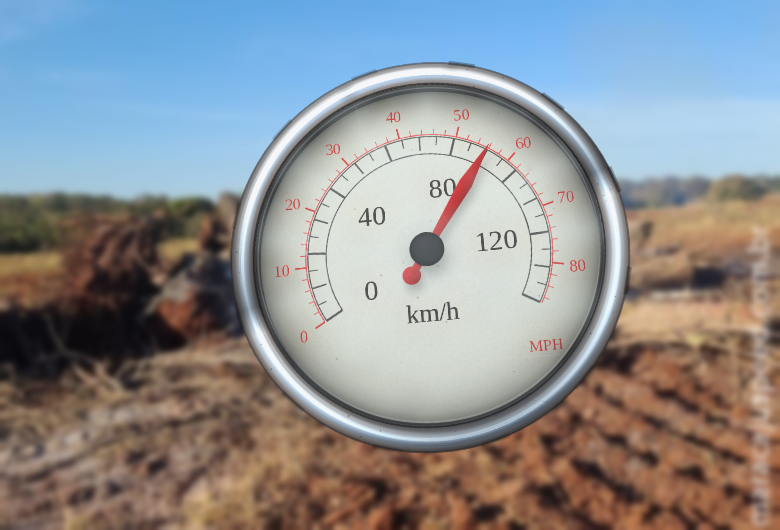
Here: 90 km/h
